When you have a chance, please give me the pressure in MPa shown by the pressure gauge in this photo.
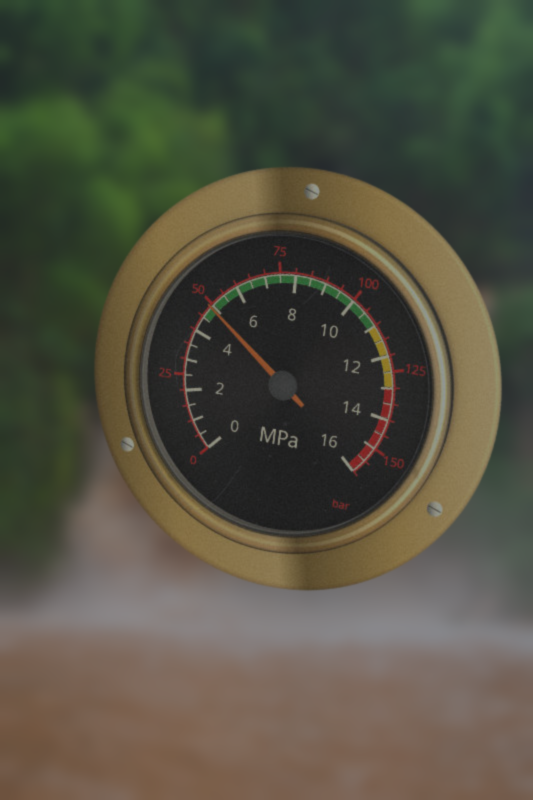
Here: 5 MPa
